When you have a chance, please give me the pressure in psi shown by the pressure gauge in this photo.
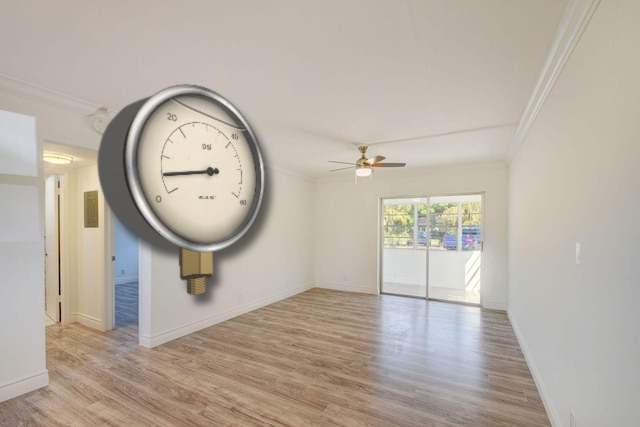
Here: 5 psi
